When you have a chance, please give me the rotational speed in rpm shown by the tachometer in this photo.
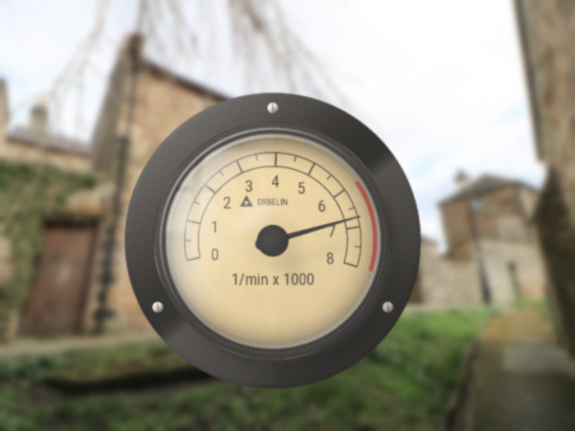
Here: 6750 rpm
